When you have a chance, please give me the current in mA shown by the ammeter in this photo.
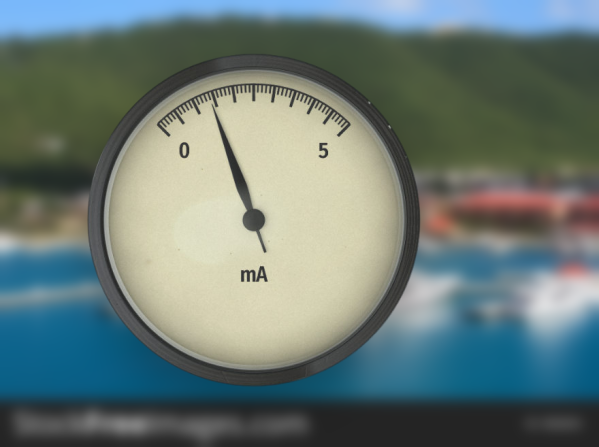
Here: 1.4 mA
